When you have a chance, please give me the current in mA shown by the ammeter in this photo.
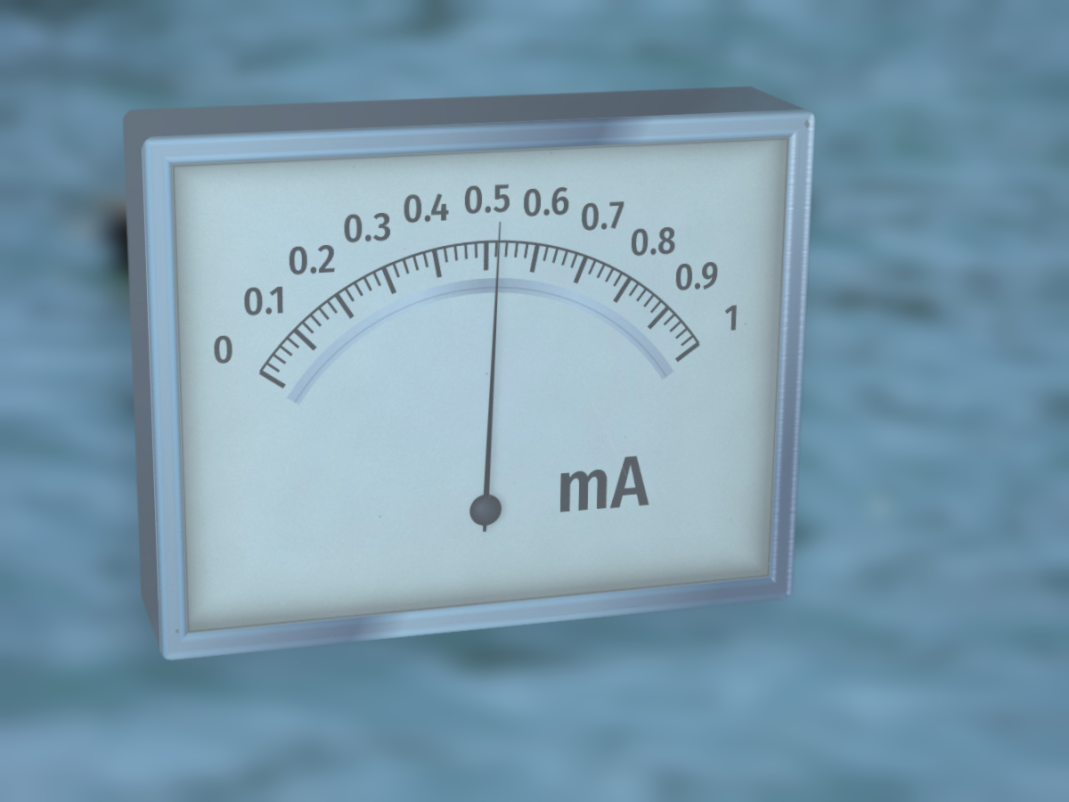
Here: 0.52 mA
